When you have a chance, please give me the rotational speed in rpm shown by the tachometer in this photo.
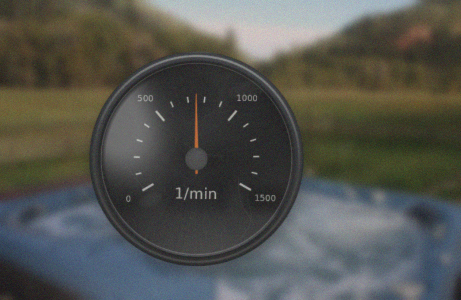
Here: 750 rpm
